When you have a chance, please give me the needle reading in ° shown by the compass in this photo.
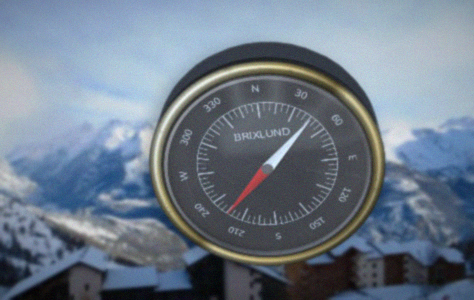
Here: 225 °
